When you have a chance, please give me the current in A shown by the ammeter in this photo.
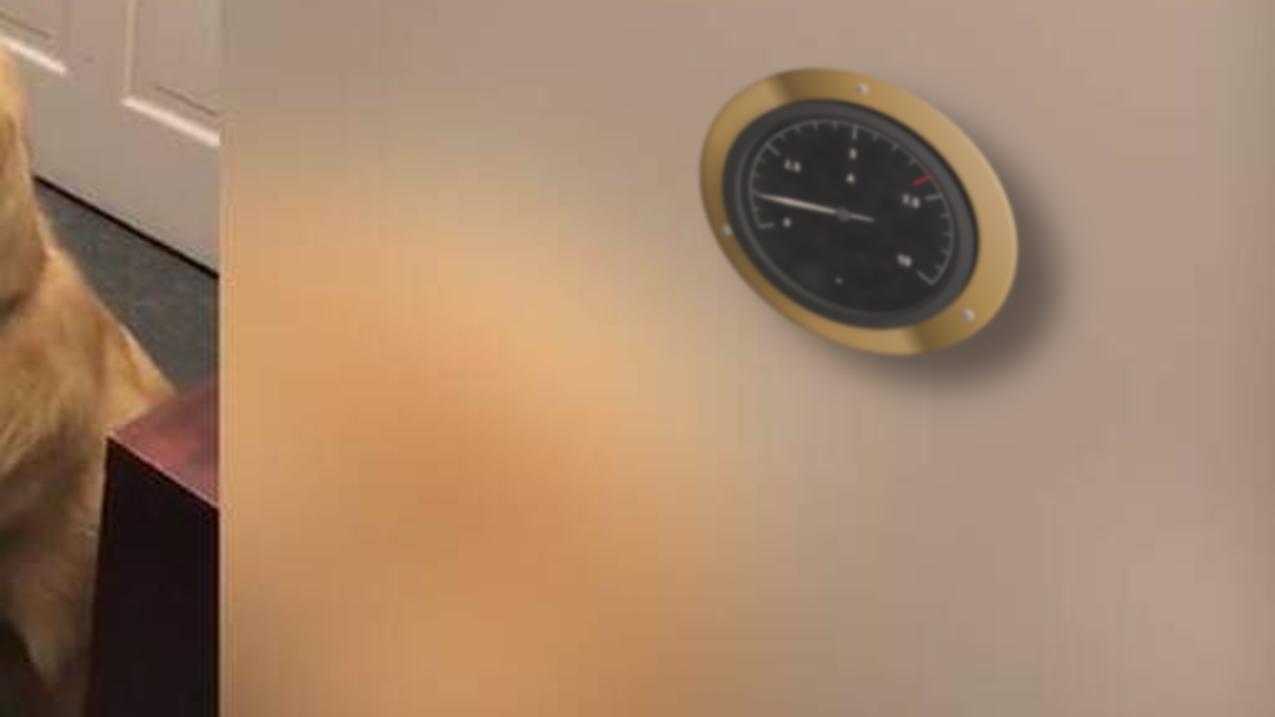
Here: 1 A
